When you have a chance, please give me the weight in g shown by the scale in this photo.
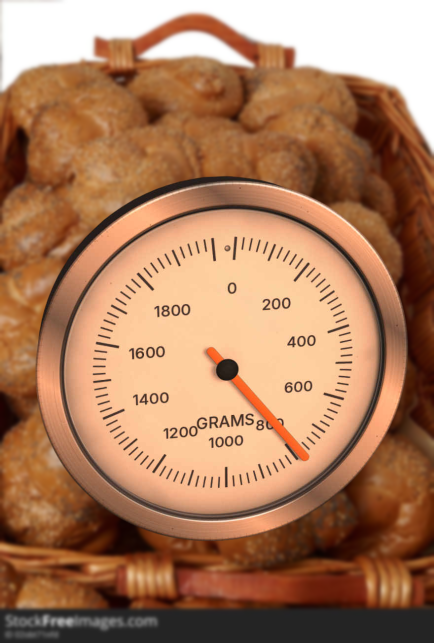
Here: 780 g
